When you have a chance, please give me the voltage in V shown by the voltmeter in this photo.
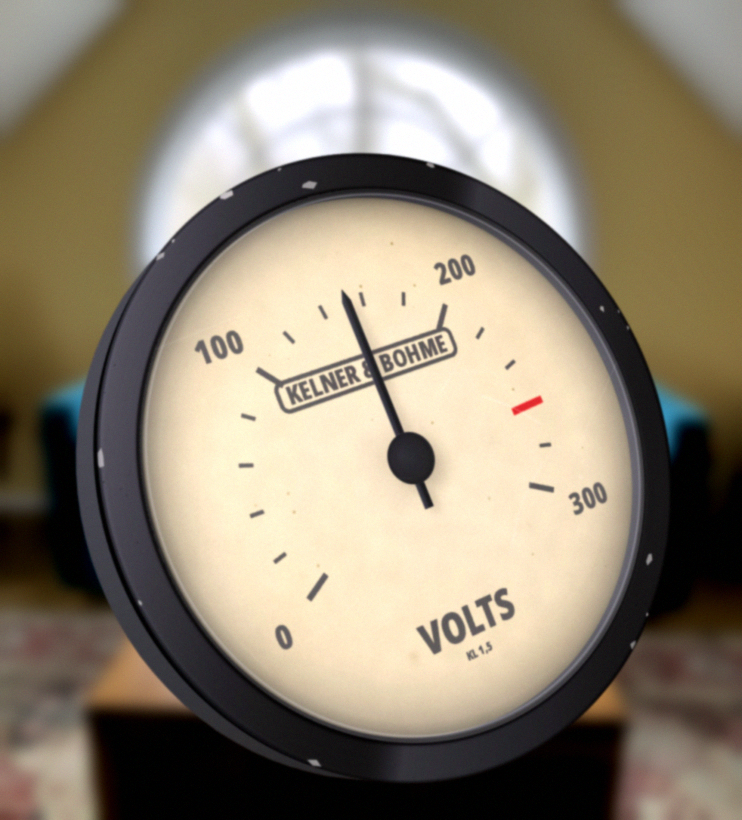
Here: 150 V
